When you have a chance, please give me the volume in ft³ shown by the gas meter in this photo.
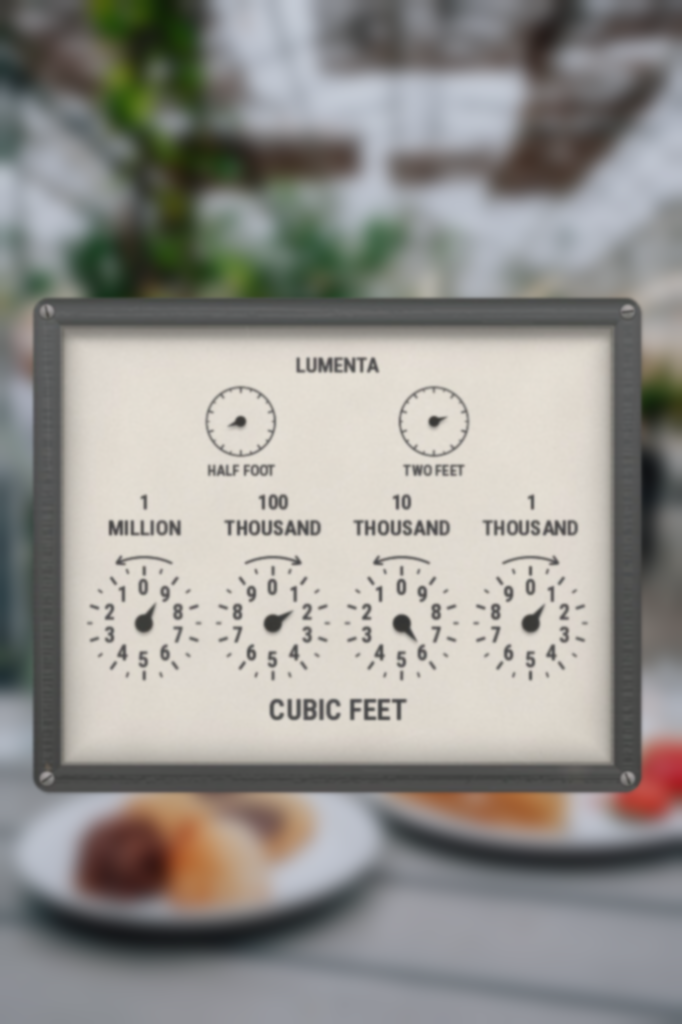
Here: 916100 ft³
